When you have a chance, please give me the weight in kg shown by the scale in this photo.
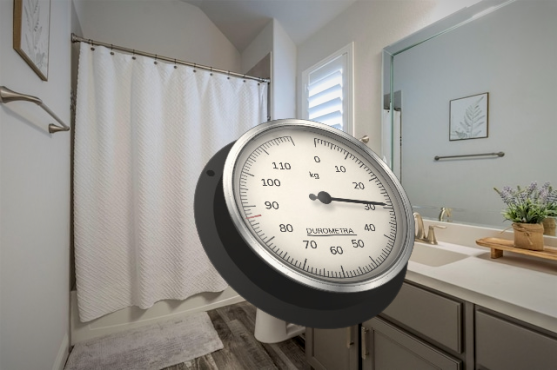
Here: 30 kg
